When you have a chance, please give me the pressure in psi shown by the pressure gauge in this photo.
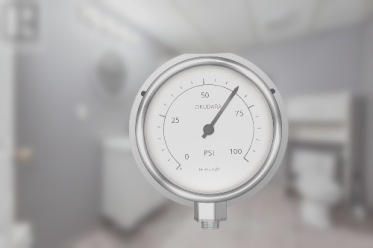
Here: 65 psi
